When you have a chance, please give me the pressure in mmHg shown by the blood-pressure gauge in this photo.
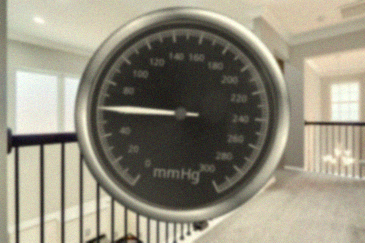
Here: 60 mmHg
